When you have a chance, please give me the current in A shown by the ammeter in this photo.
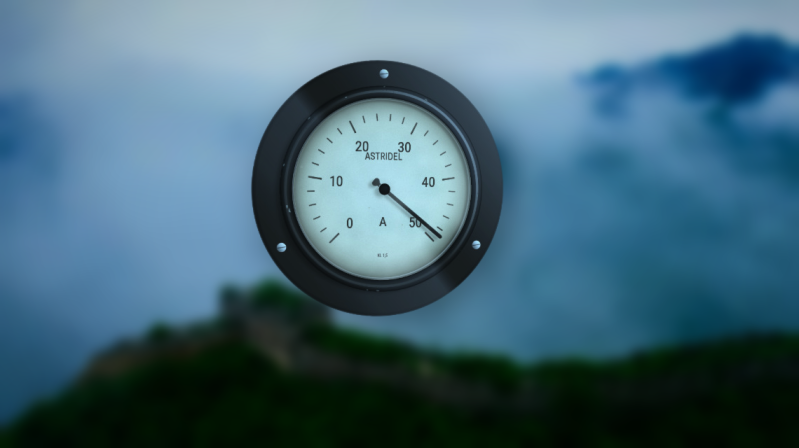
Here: 49 A
